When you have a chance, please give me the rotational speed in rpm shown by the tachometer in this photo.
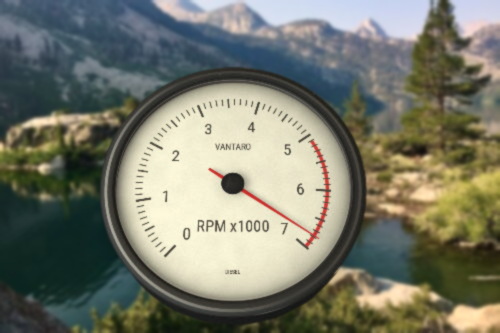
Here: 6800 rpm
